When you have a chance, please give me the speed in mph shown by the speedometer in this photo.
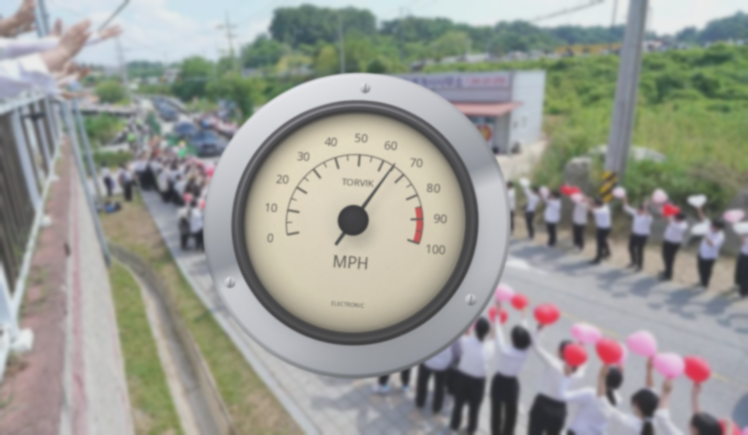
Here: 65 mph
